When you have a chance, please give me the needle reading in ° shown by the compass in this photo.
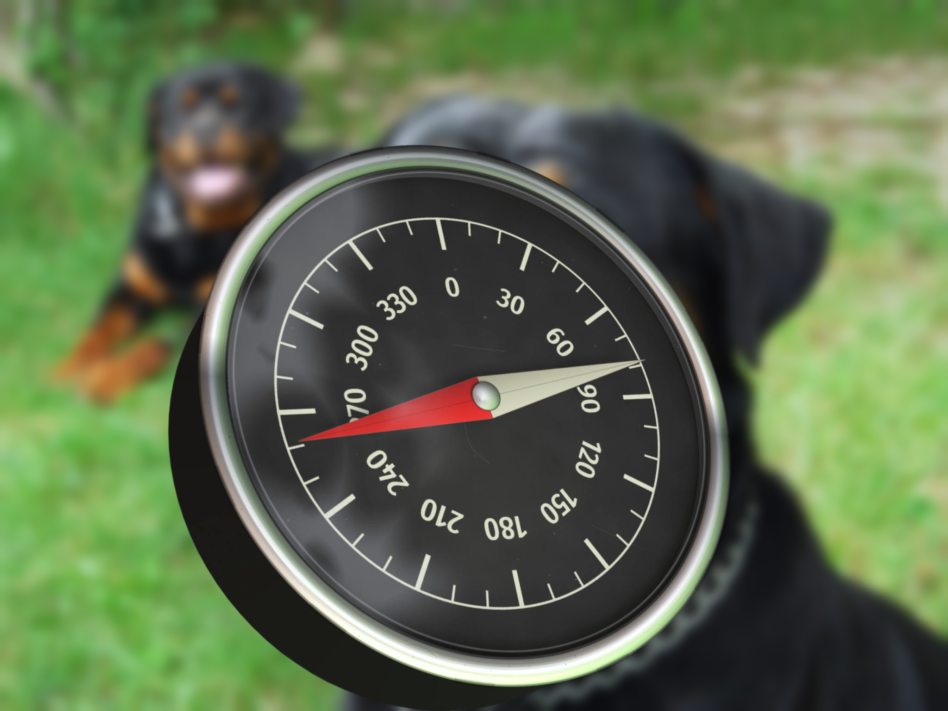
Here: 260 °
